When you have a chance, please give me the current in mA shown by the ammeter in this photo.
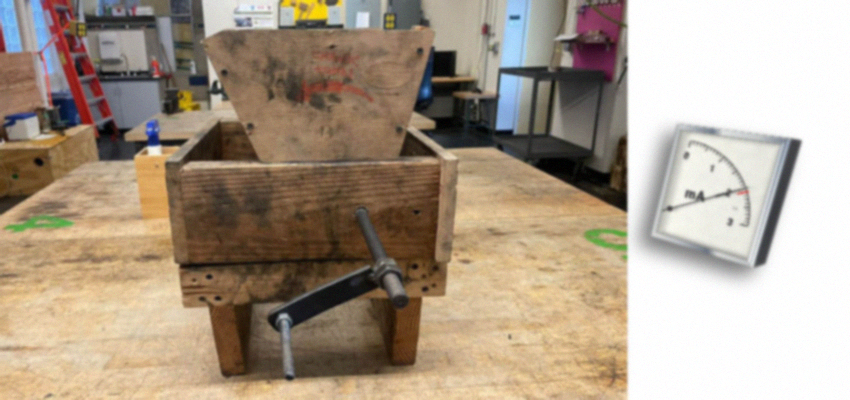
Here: 2 mA
